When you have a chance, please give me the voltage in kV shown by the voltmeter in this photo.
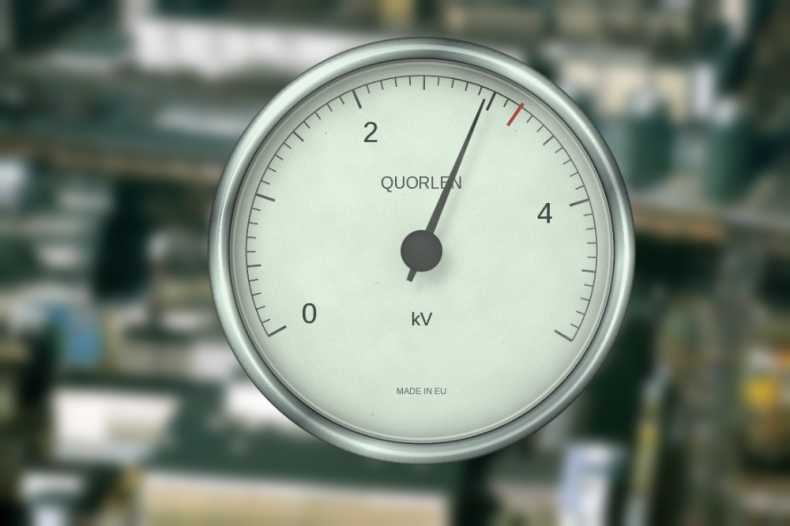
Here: 2.95 kV
